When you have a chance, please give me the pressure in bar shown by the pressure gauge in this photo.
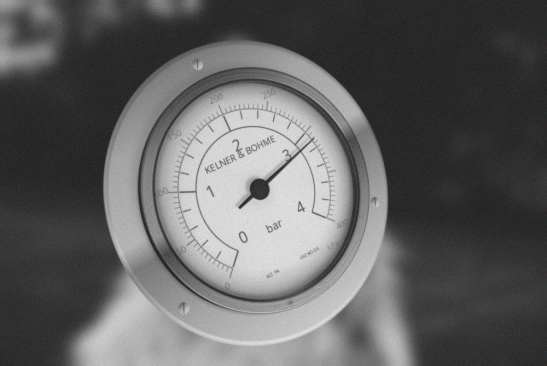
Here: 3.1 bar
